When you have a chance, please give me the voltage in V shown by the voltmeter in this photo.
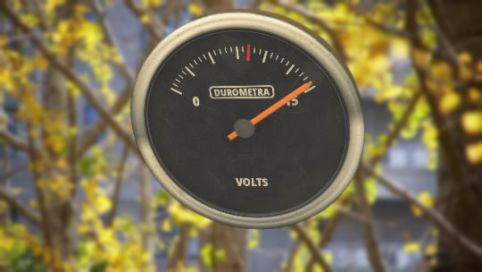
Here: 14.5 V
